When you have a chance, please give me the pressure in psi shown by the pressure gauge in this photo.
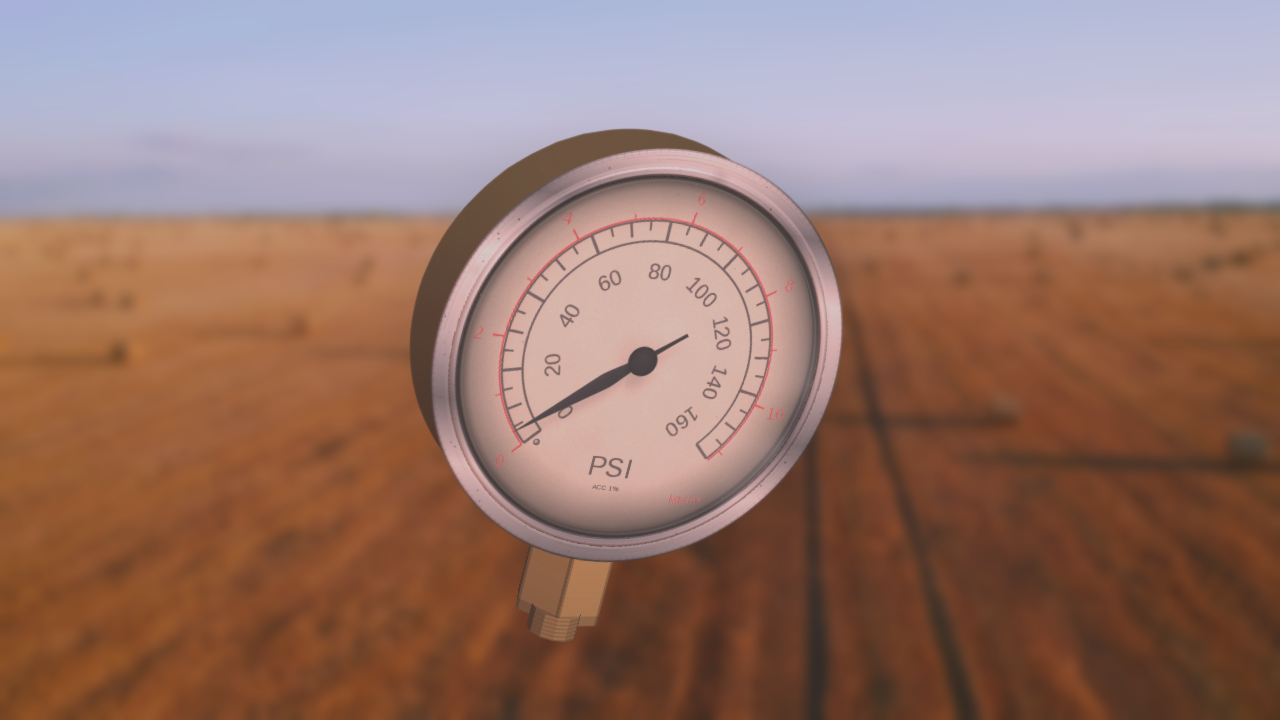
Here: 5 psi
